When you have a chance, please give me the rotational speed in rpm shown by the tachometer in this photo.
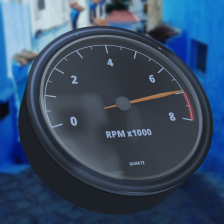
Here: 7000 rpm
